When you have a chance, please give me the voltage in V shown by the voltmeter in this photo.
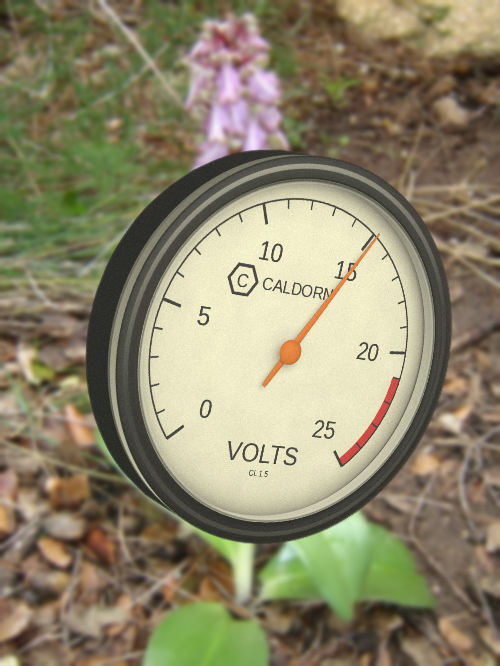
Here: 15 V
